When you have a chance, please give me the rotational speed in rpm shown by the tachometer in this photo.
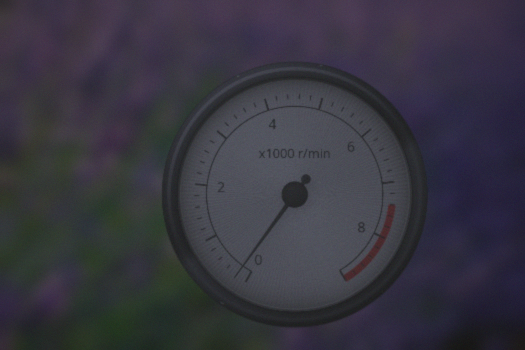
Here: 200 rpm
